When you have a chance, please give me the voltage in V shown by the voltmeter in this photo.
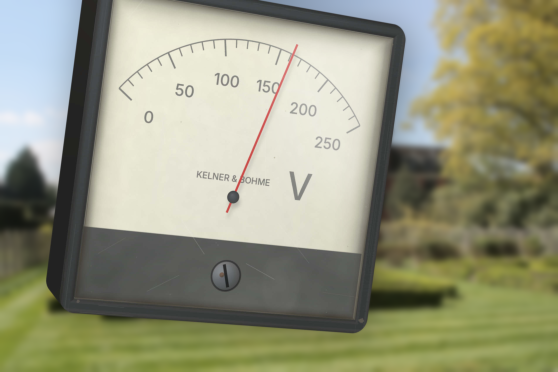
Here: 160 V
